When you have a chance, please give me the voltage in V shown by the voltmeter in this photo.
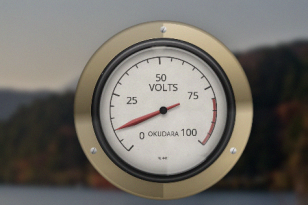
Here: 10 V
